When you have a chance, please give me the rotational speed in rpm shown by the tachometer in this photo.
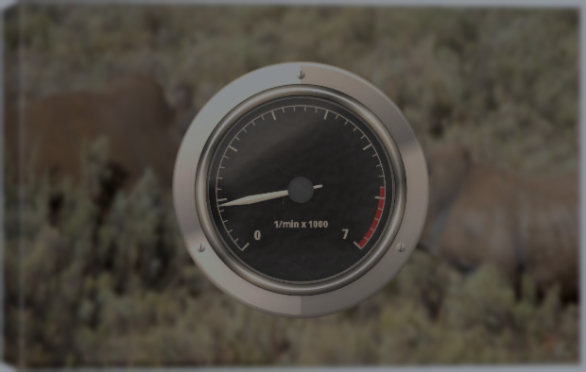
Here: 900 rpm
